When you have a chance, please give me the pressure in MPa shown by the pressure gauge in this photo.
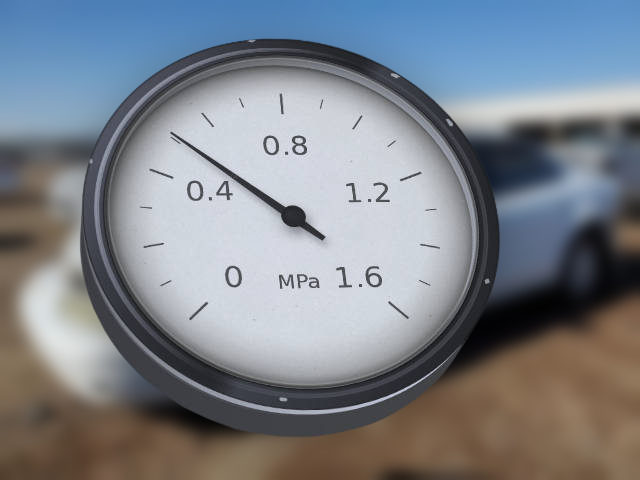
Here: 0.5 MPa
